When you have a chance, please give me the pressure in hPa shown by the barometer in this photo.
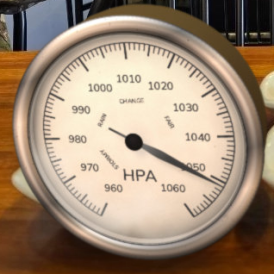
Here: 1050 hPa
